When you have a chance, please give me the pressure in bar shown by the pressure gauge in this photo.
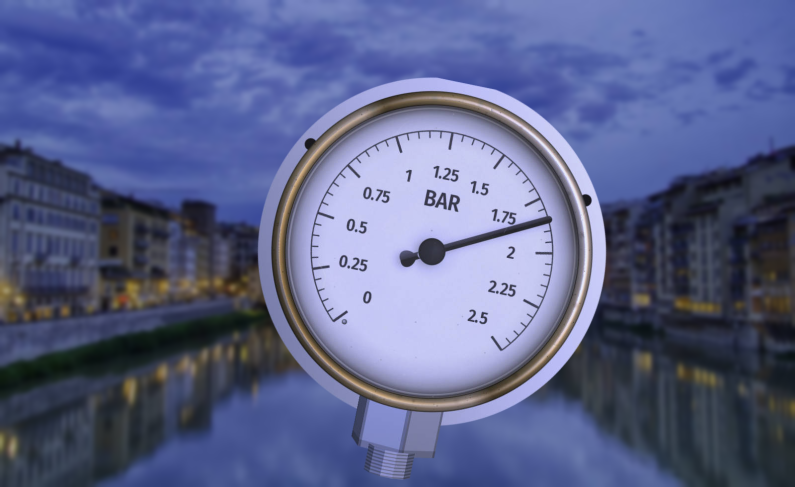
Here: 1.85 bar
